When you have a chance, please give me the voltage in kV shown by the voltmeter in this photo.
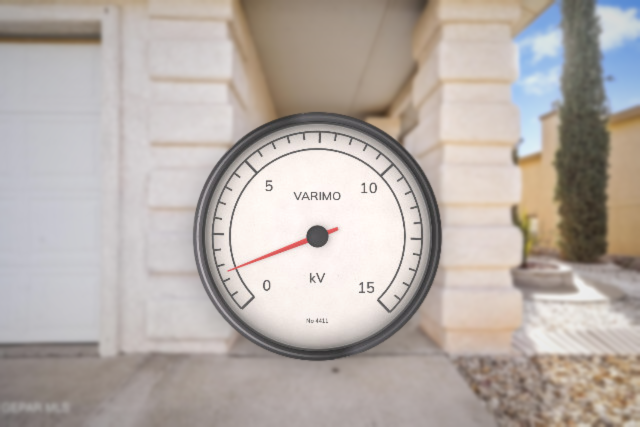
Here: 1.25 kV
